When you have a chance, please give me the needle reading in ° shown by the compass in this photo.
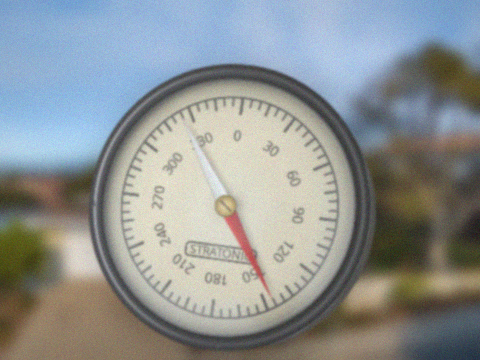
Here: 145 °
